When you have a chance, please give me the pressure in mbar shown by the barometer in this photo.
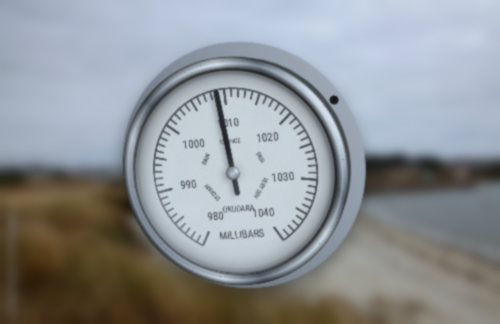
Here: 1009 mbar
